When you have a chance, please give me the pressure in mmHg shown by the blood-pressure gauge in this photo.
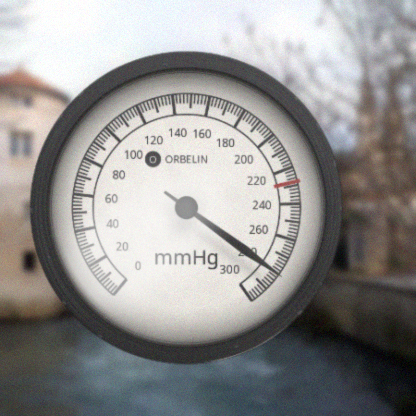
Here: 280 mmHg
